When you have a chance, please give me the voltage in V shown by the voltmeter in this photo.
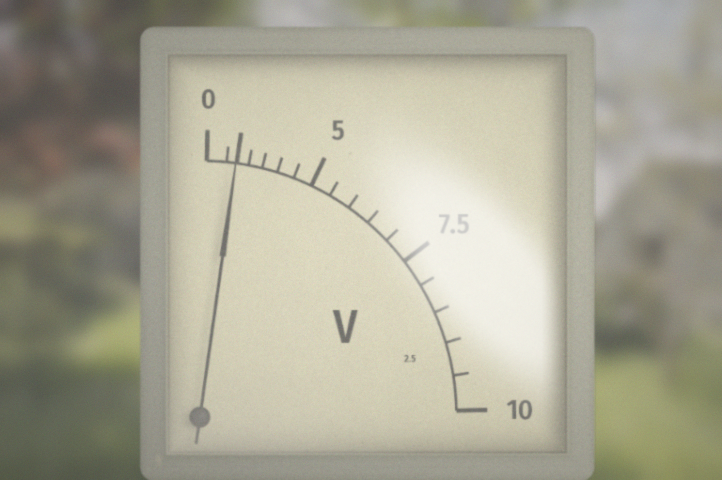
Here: 2.5 V
